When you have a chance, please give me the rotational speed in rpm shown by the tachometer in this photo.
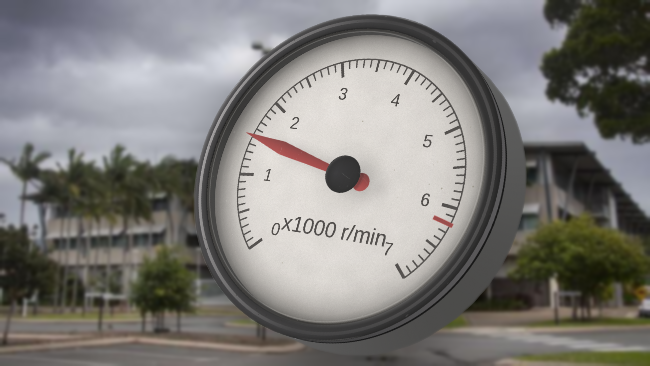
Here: 1500 rpm
